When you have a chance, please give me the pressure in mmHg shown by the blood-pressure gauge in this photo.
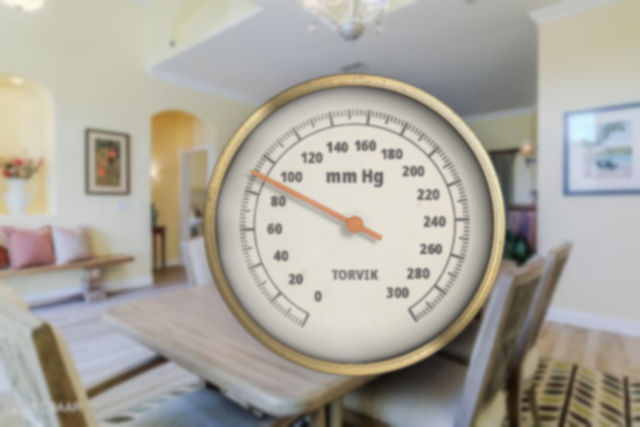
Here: 90 mmHg
